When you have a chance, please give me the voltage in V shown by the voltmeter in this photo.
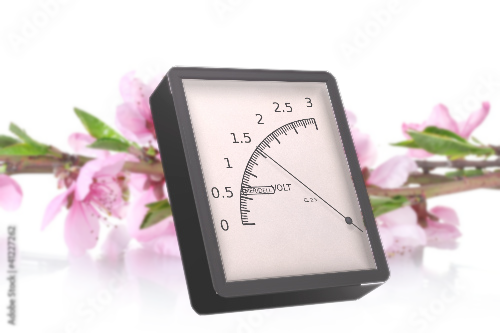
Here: 1.5 V
